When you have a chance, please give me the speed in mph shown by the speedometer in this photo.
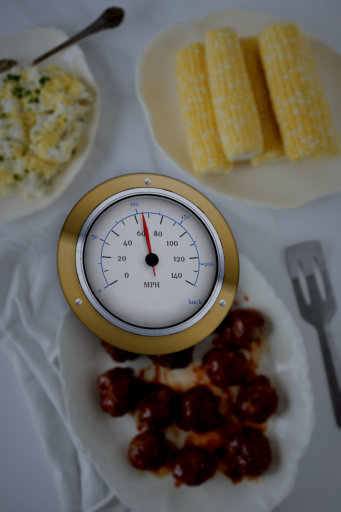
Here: 65 mph
